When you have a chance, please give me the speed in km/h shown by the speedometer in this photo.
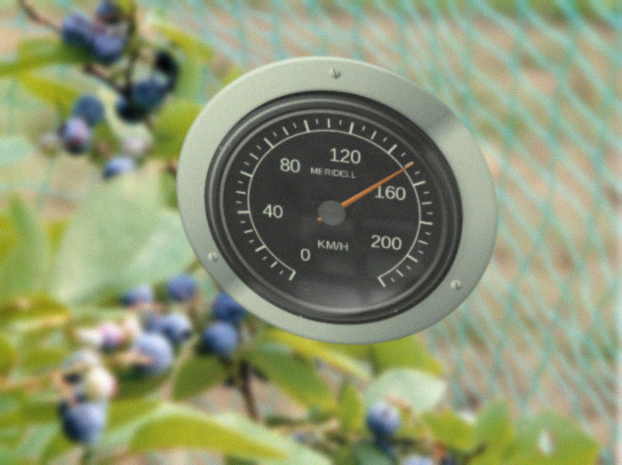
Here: 150 km/h
